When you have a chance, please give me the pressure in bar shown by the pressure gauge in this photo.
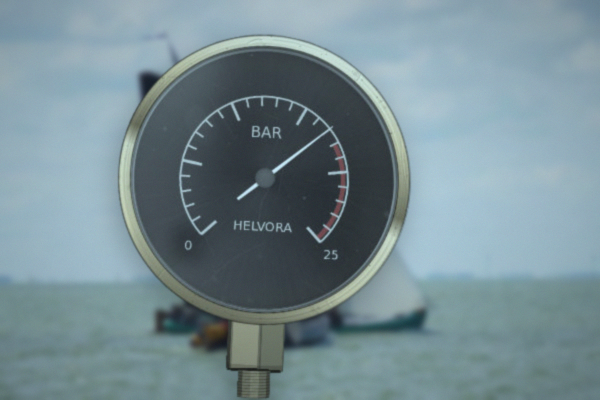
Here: 17 bar
